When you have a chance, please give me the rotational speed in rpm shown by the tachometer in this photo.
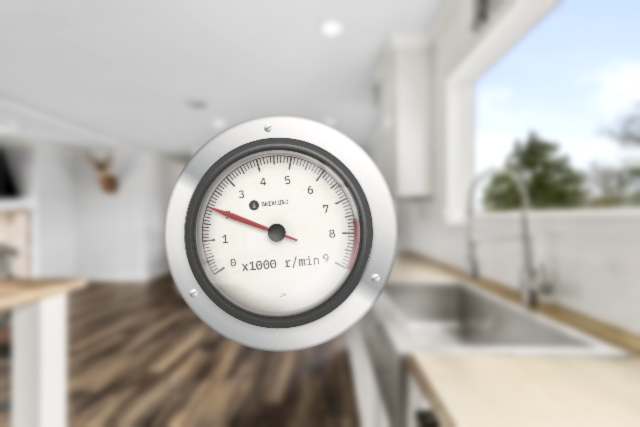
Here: 2000 rpm
